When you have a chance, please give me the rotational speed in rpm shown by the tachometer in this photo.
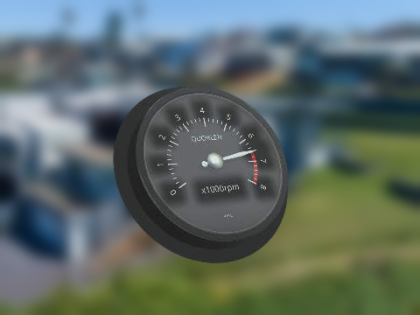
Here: 6600 rpm
